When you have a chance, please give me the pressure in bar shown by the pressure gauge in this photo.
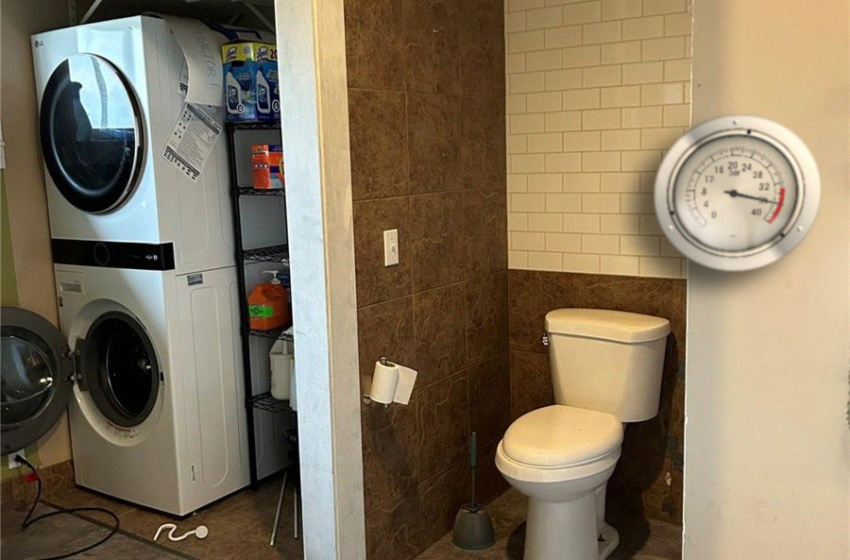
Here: 36 bar
